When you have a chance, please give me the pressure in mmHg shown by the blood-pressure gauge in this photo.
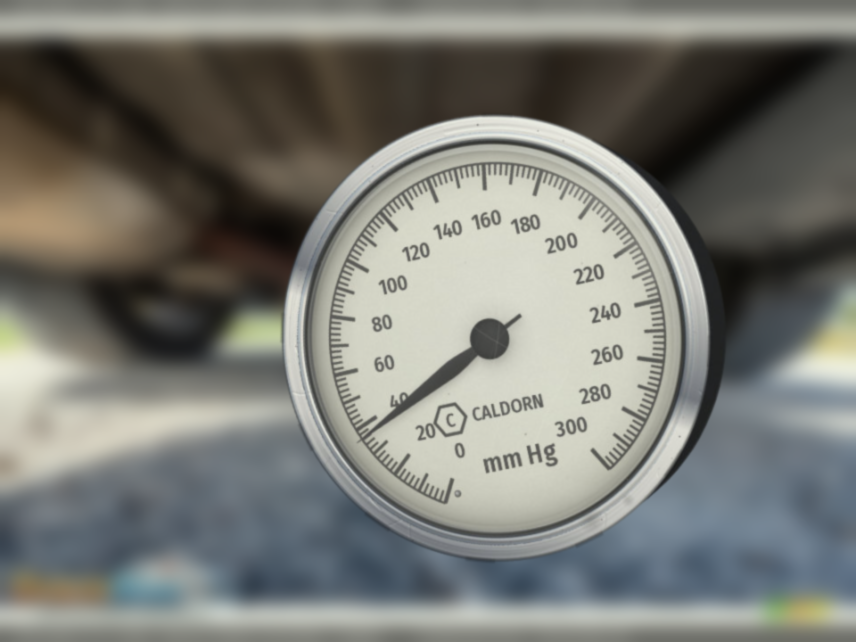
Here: 36 mmHg
